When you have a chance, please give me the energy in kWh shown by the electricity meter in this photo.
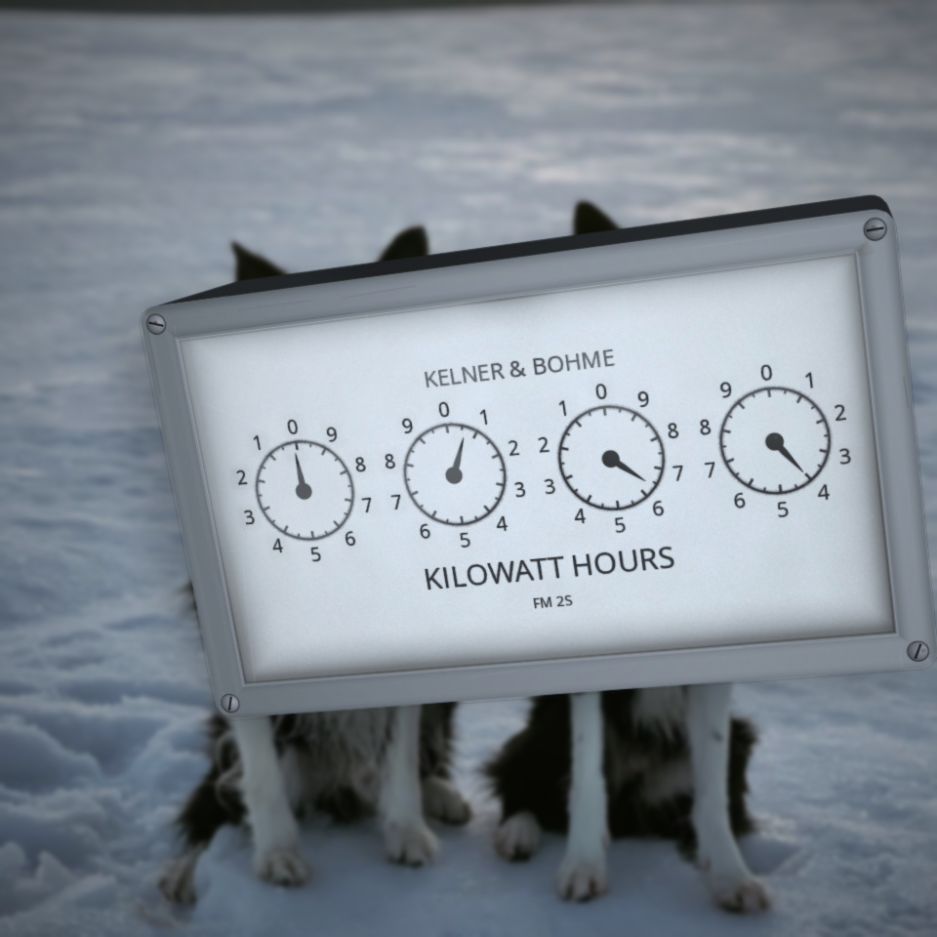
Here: 64 kWh
